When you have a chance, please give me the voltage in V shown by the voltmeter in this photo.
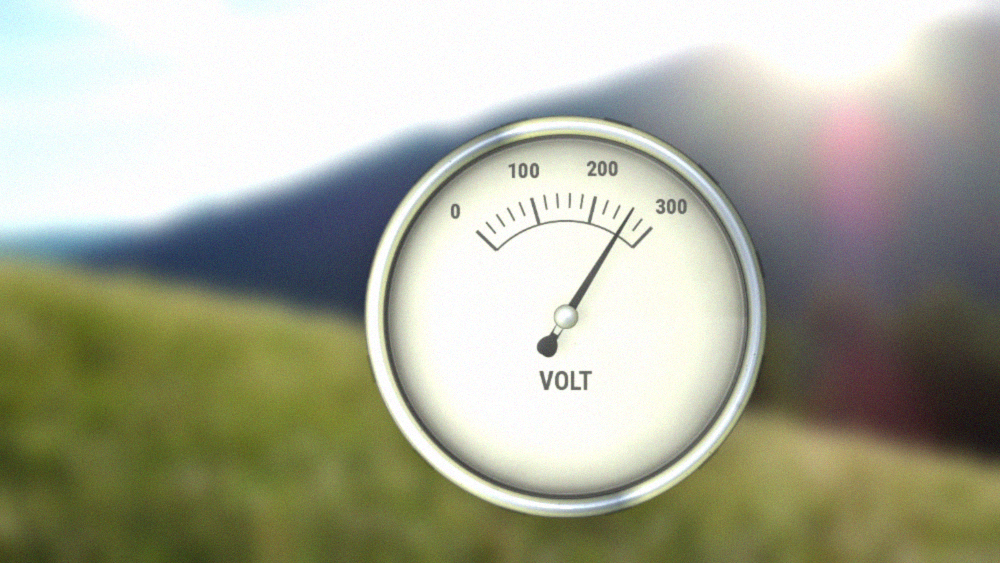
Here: 260 V
